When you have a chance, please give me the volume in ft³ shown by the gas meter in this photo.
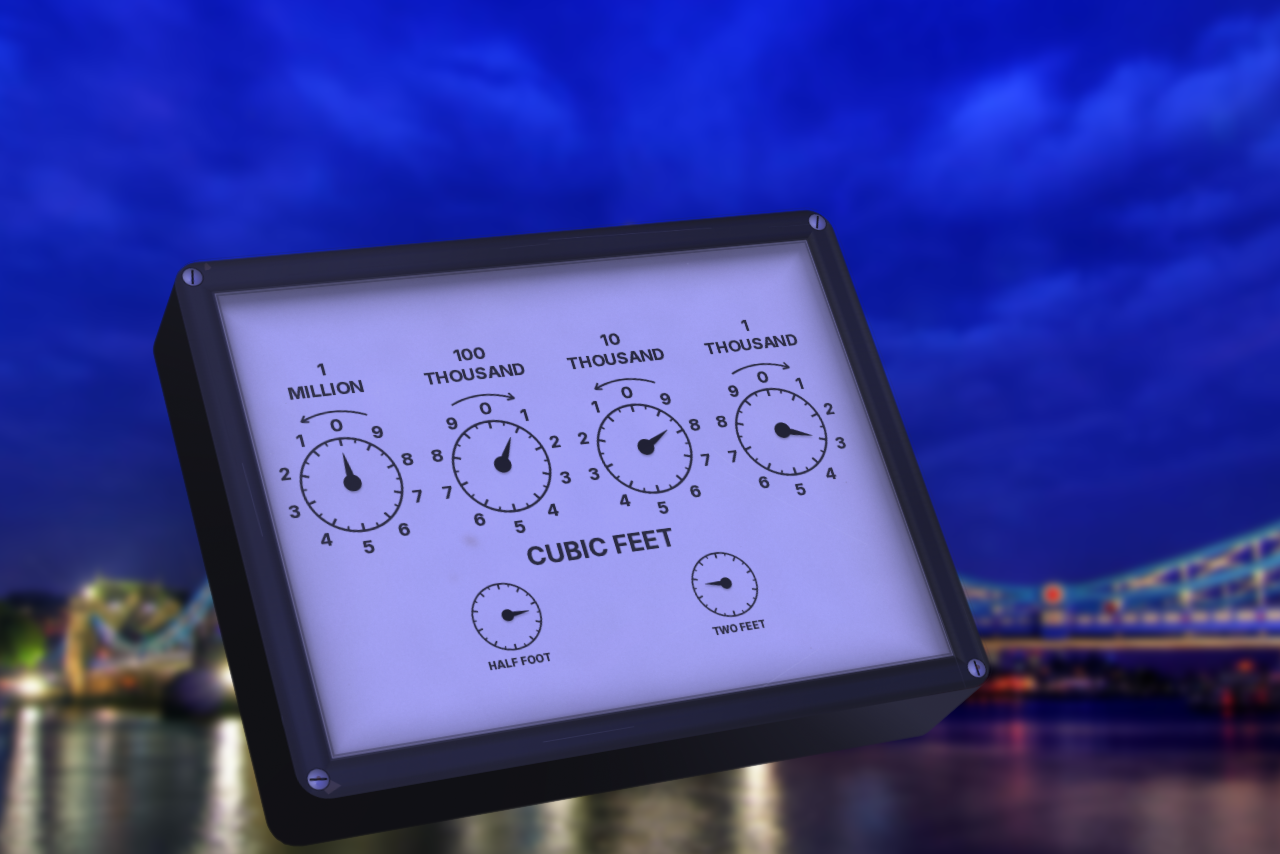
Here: 8300 ft³
